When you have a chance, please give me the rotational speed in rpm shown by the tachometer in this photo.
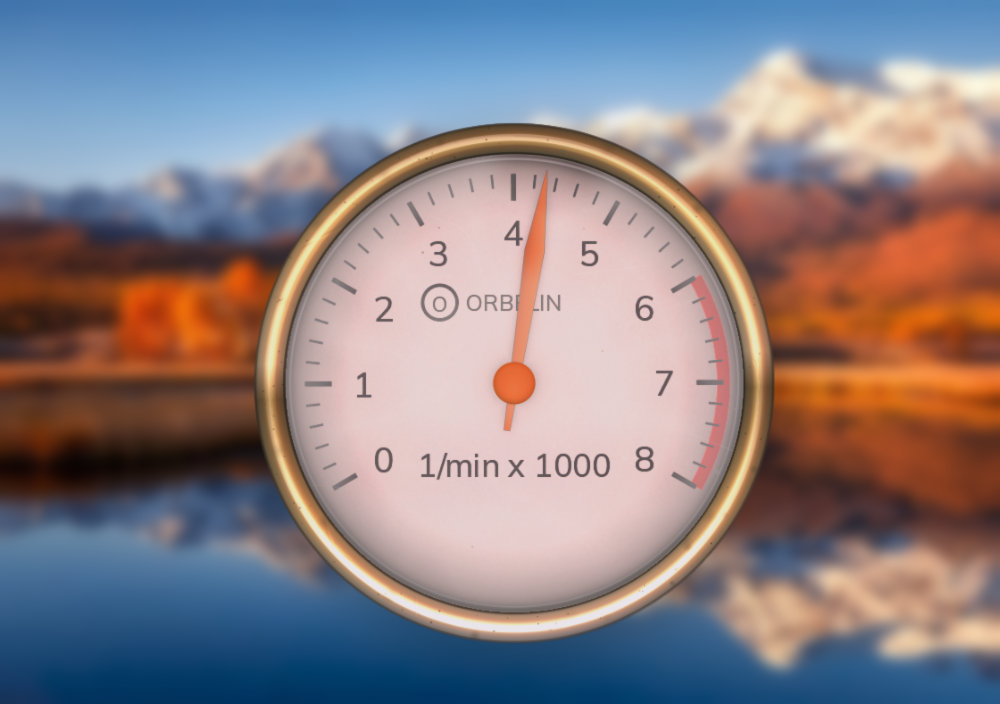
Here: 4300 rpm
